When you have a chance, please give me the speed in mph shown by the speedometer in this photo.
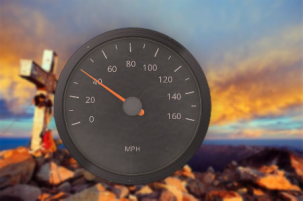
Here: 40 mph
